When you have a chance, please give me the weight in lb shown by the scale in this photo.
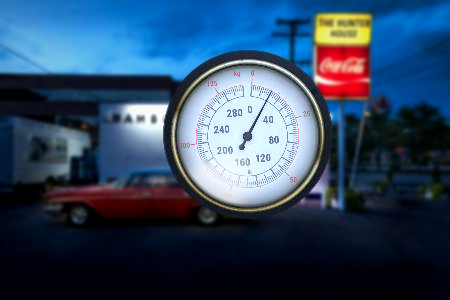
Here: 20 lb
